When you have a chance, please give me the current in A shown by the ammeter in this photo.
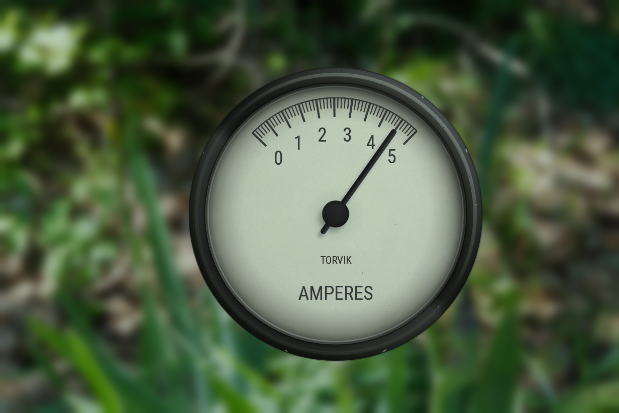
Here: 4.5 A
